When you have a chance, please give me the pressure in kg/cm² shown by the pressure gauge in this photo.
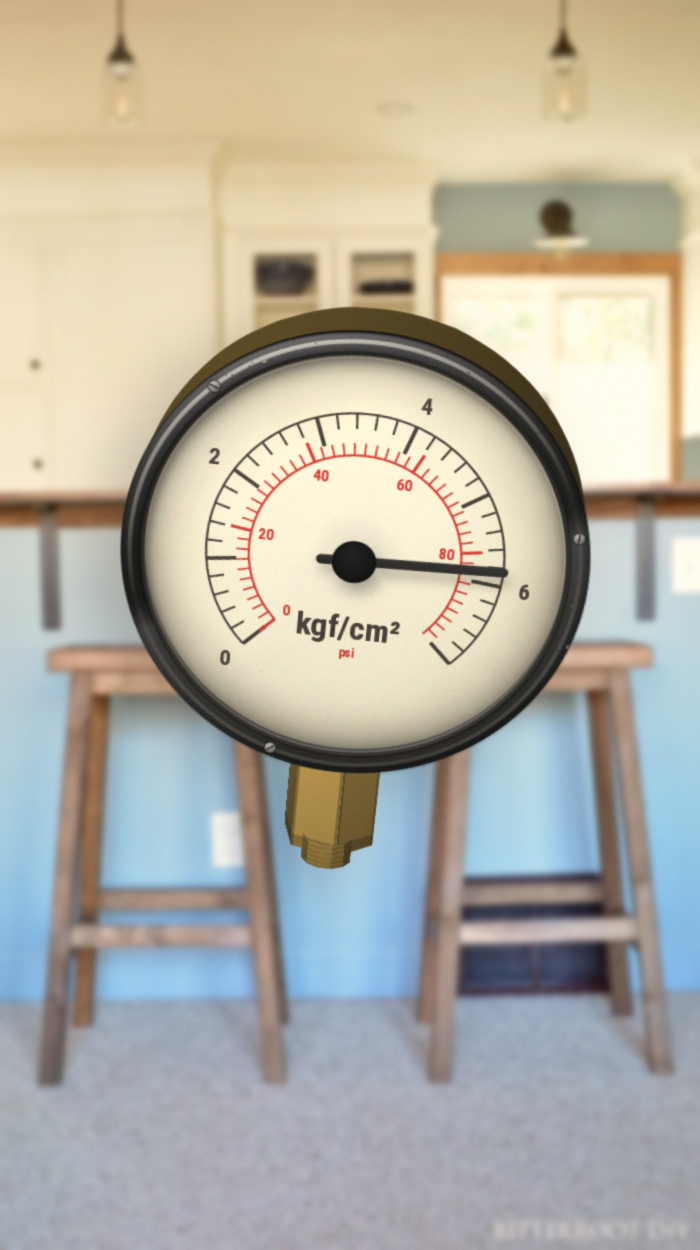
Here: 5.8 kg/cm²
